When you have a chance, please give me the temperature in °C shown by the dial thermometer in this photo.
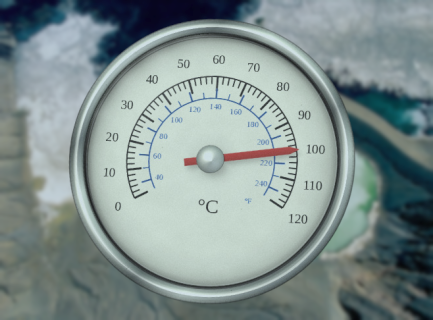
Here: 100 °C
